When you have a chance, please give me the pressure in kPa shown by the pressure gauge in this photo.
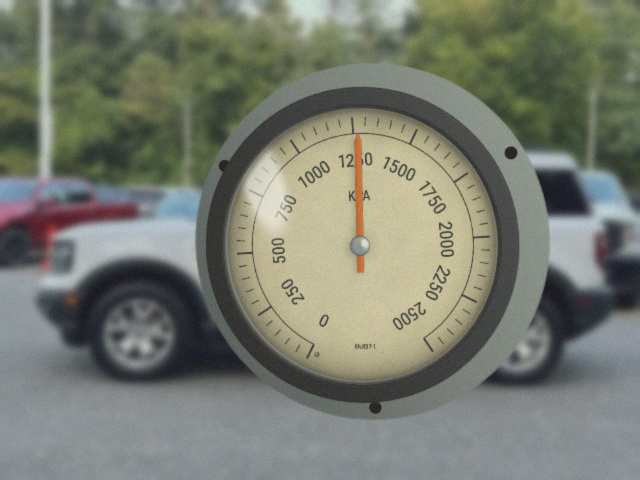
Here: 1275 kPa
